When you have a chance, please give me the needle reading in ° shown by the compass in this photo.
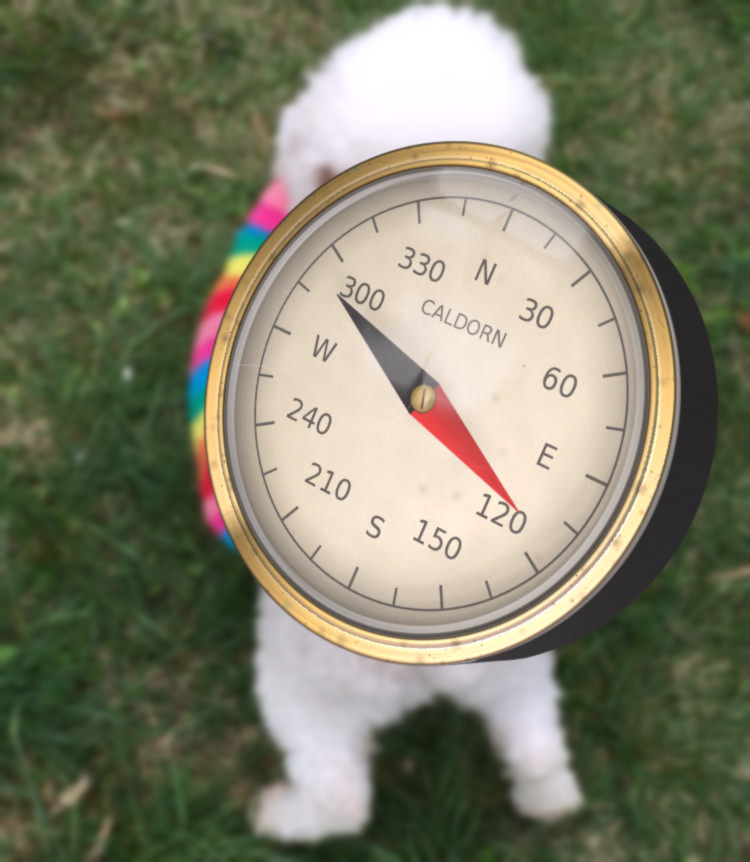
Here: 112.5 °
